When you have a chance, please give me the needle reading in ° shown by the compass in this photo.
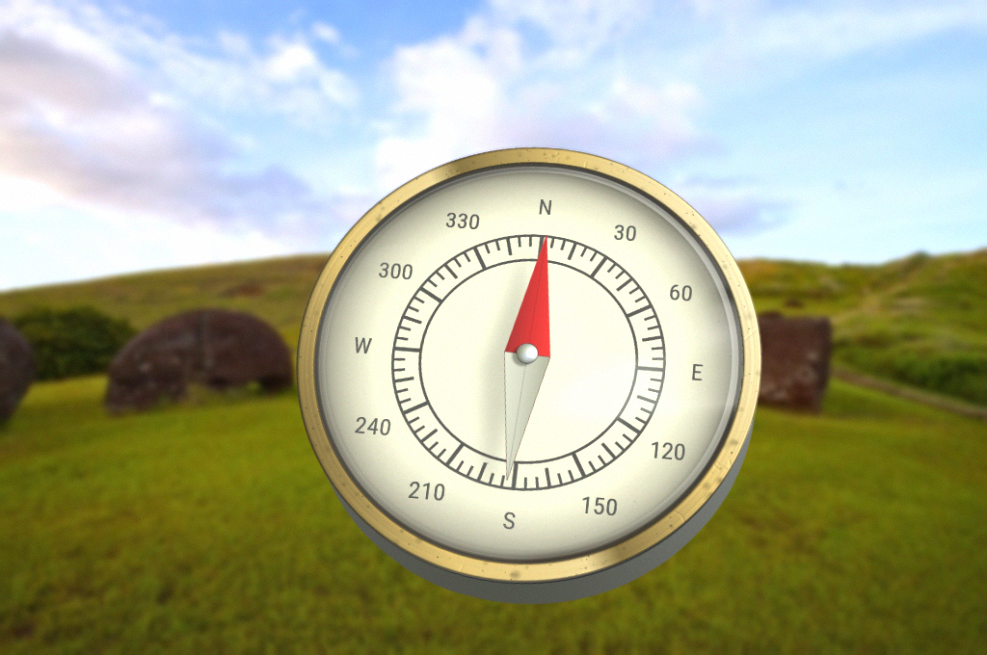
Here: 2.5 °
